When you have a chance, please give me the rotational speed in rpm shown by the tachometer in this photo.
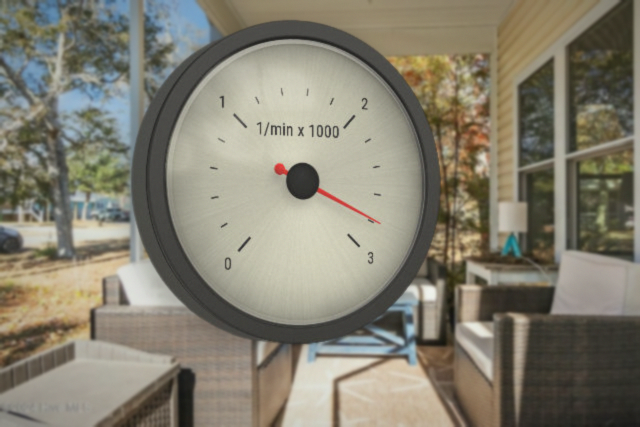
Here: 2800 rpm
